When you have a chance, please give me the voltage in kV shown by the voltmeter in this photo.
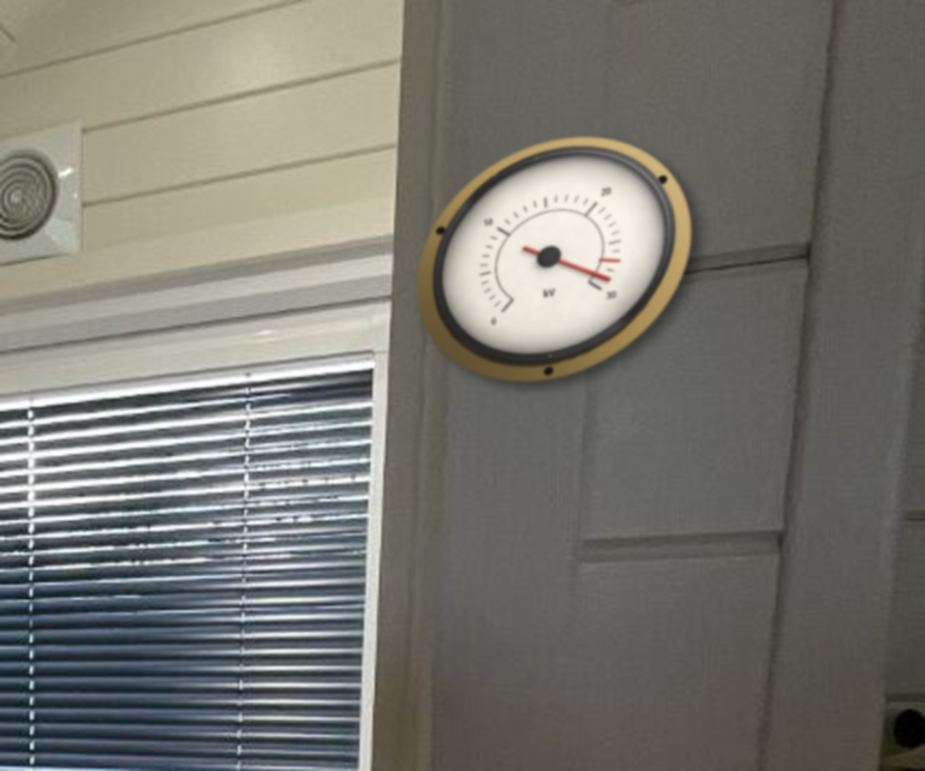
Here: 29 kV
